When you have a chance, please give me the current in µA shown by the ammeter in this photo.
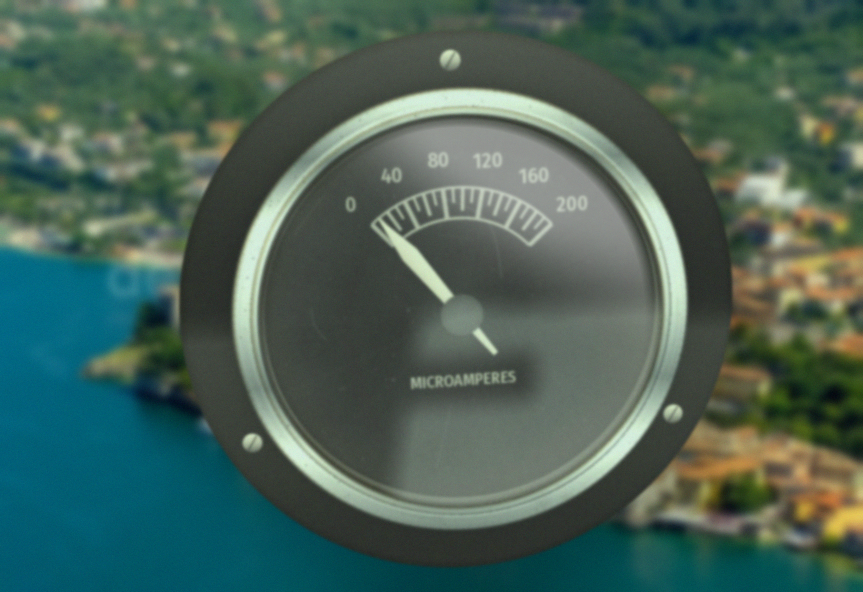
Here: 10 µA
